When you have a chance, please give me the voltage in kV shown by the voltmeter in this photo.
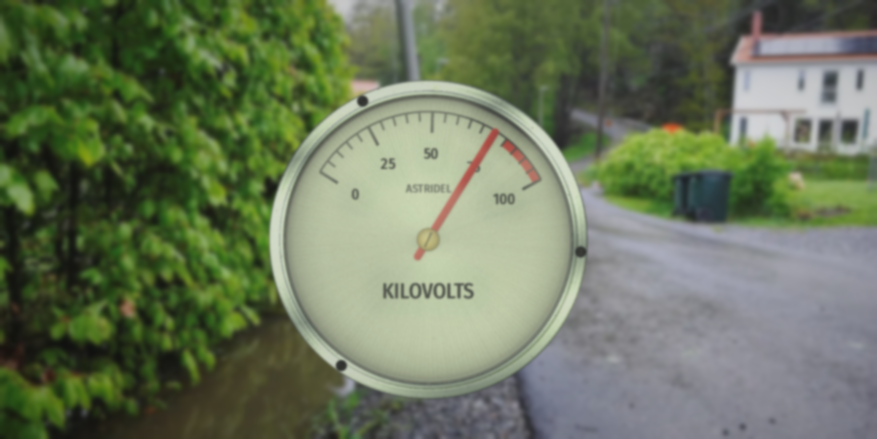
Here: 75 kV
